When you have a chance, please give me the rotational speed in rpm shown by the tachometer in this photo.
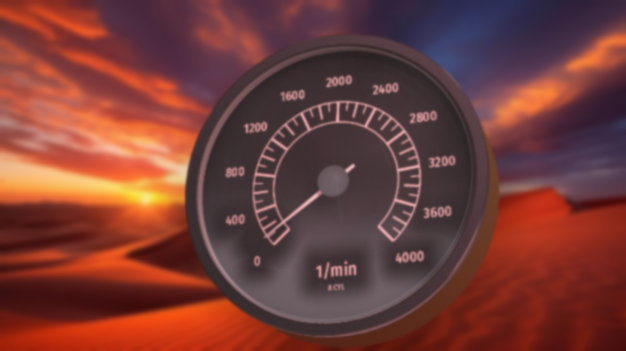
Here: 100 rpm
